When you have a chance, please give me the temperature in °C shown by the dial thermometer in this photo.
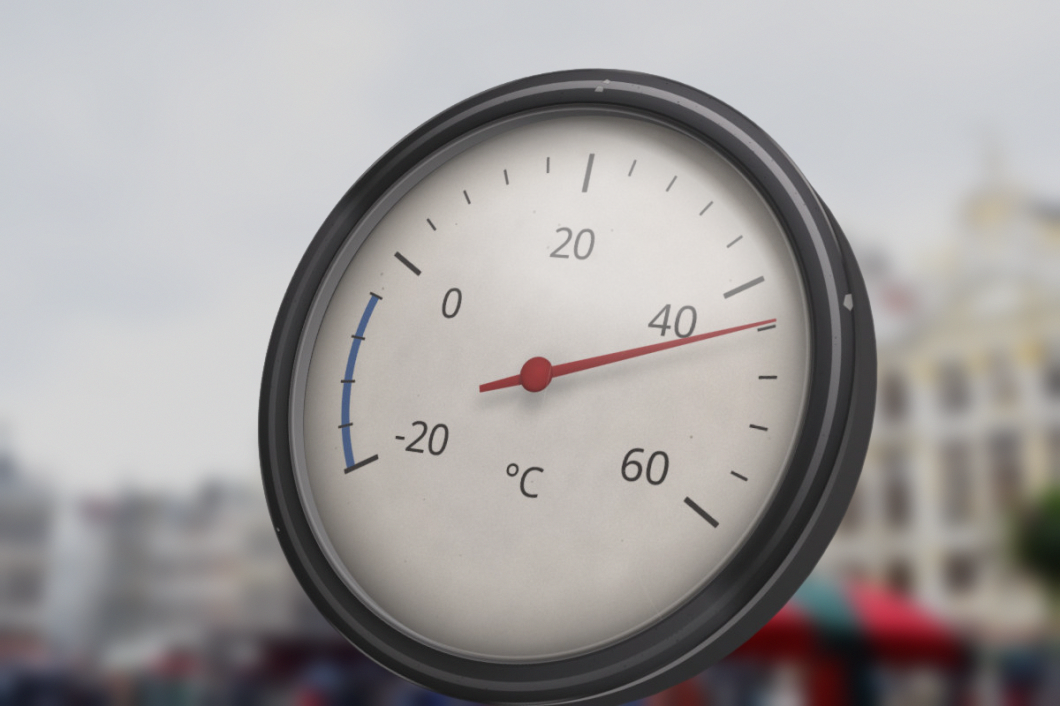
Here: 44 °C
